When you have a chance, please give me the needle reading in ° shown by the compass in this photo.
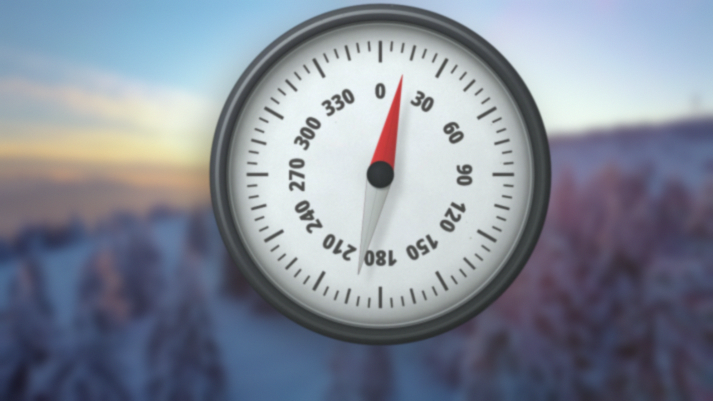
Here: 12.5 °
